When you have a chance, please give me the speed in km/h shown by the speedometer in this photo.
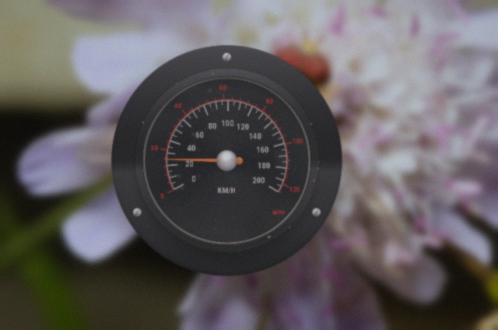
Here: 25 km/h
